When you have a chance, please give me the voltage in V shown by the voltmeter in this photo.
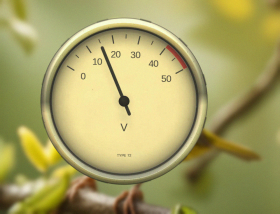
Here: 15 V
